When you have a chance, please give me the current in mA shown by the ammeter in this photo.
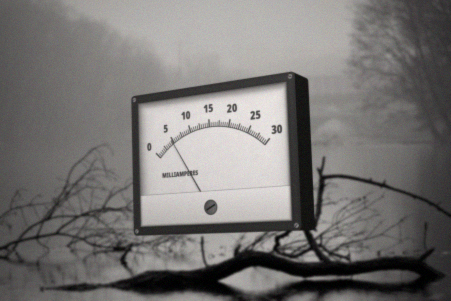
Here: 5 mA
